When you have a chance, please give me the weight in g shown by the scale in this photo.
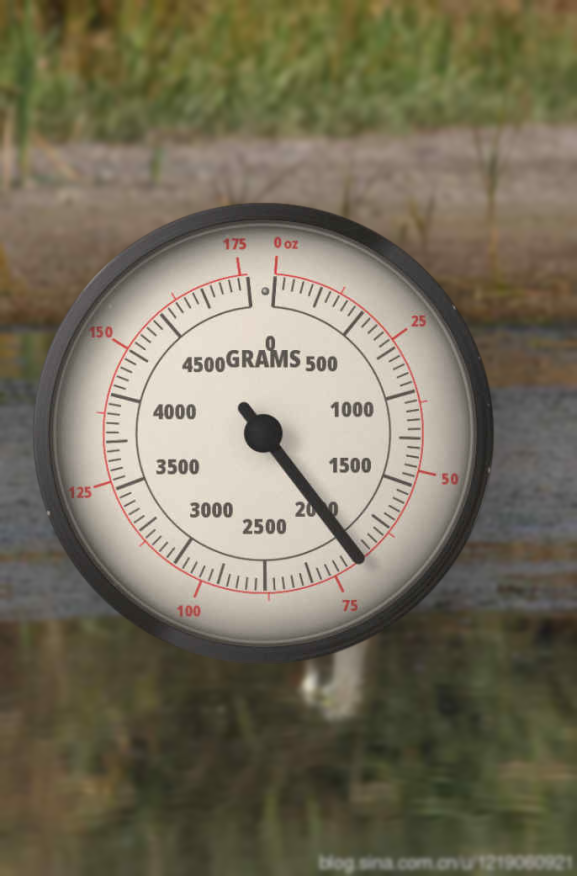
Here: 1975 g
